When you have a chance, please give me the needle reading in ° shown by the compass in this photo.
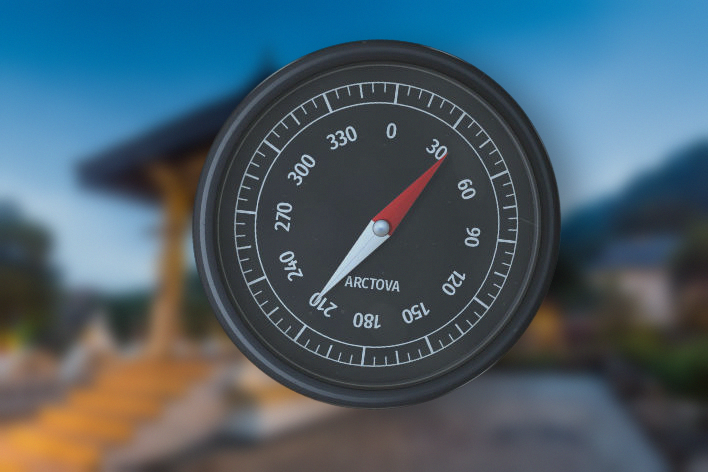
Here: 35 °
